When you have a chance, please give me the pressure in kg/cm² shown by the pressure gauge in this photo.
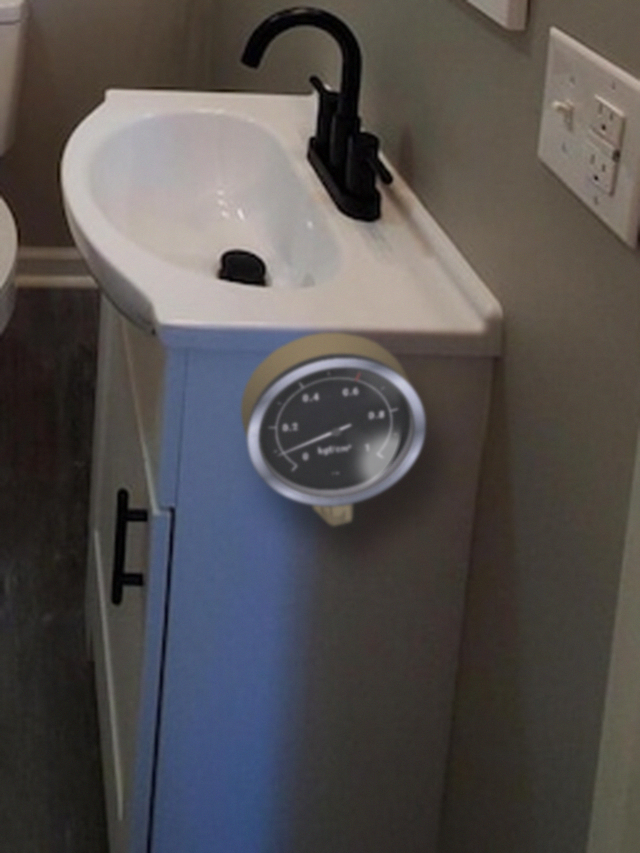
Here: 0.1 kg/cm²
